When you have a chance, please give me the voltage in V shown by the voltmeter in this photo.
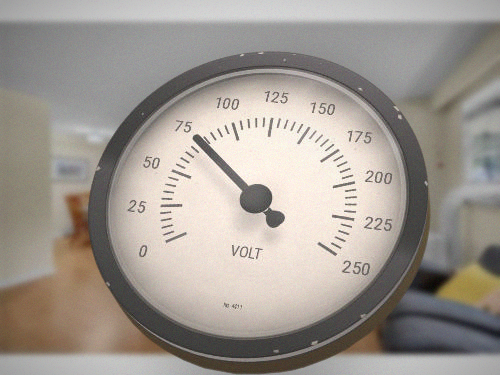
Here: 75 V
